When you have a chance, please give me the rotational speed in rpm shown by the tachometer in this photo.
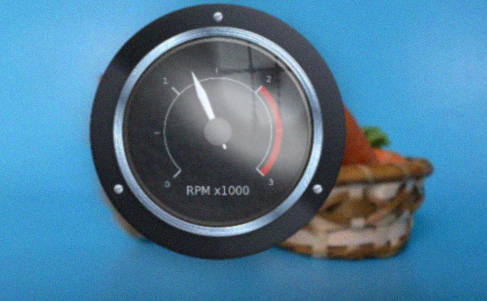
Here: 1250 rpm
